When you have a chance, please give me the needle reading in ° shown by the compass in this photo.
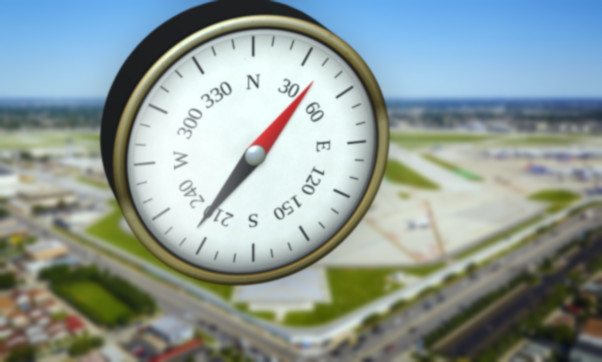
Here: 40 °
